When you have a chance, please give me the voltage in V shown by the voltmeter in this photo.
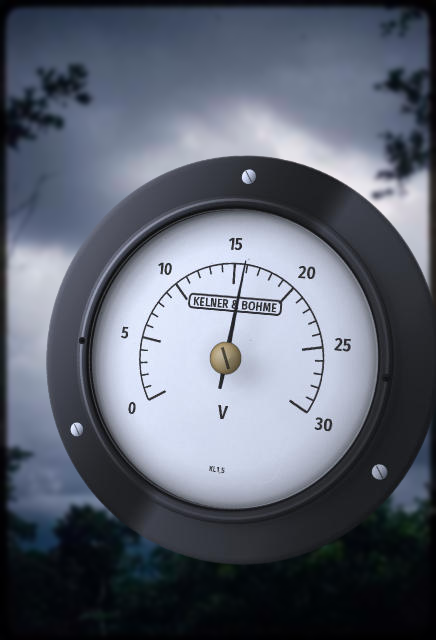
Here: 16 V
